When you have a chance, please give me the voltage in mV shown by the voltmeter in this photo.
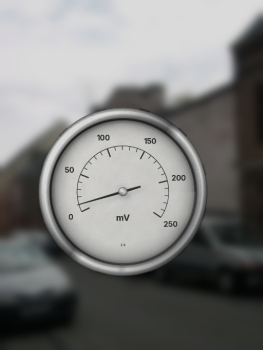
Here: 10 mV
